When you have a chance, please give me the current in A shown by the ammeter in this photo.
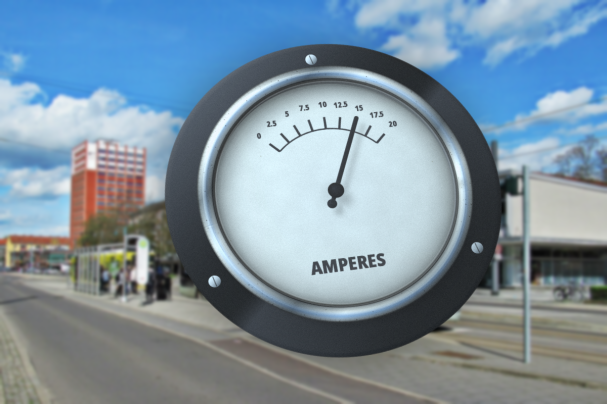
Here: 15 A
